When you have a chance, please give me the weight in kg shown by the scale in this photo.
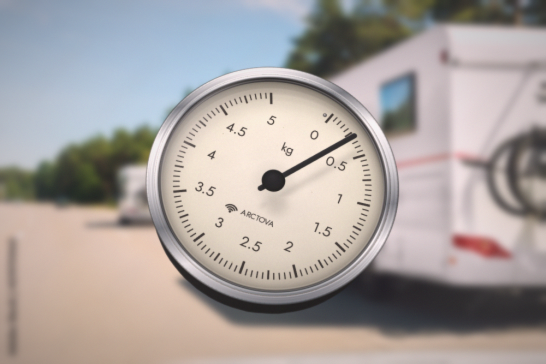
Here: 0.3 kg
